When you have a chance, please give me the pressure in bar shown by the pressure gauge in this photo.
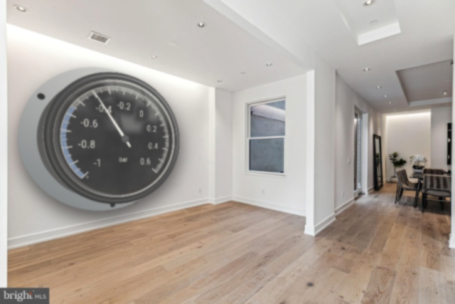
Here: -0.4 bar
